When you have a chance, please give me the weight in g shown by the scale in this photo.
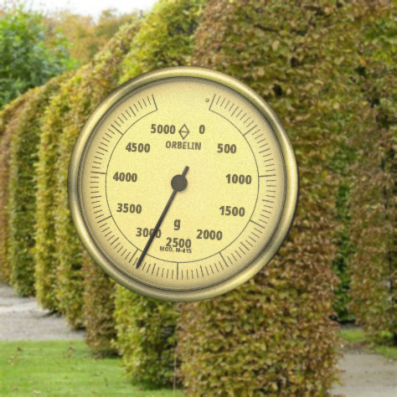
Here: 2900 g
